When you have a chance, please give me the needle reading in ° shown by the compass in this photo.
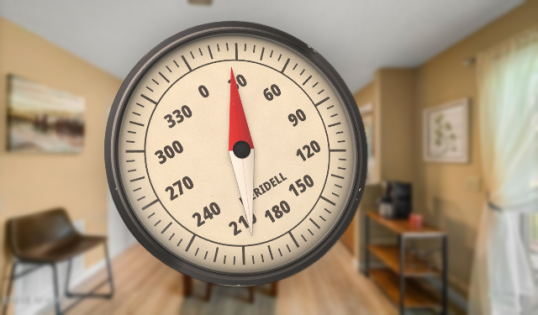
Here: 25 °
